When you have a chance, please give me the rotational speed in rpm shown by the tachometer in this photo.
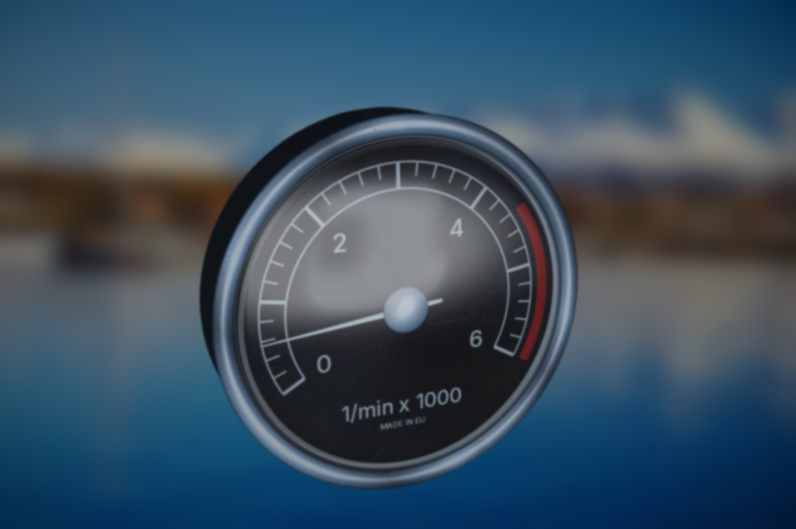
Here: 600 rpm
